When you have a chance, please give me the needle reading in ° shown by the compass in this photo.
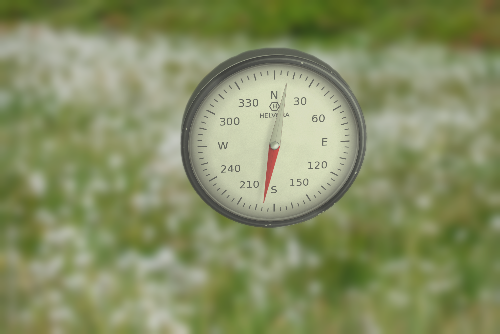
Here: 190 °
